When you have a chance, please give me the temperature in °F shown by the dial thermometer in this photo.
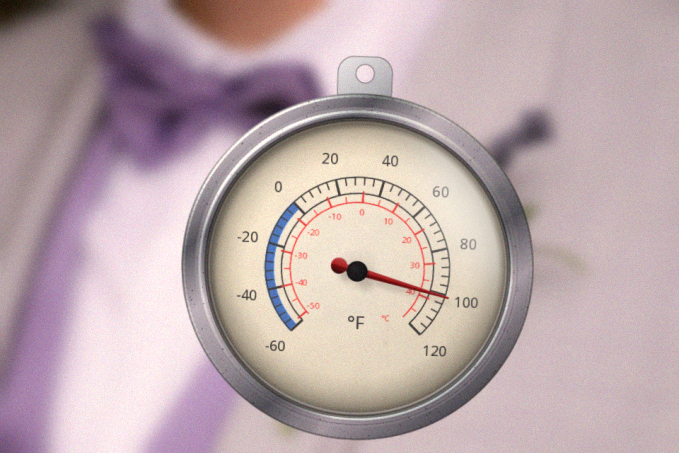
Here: 100 °F
